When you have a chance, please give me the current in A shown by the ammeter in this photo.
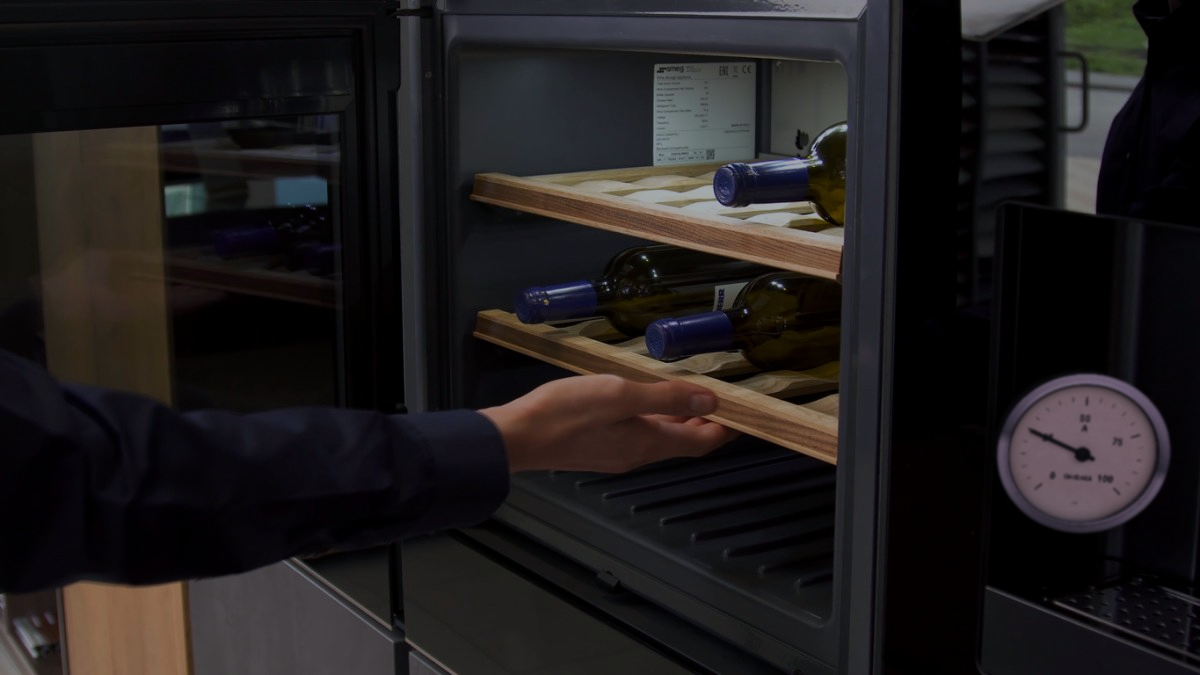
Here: 25 A
